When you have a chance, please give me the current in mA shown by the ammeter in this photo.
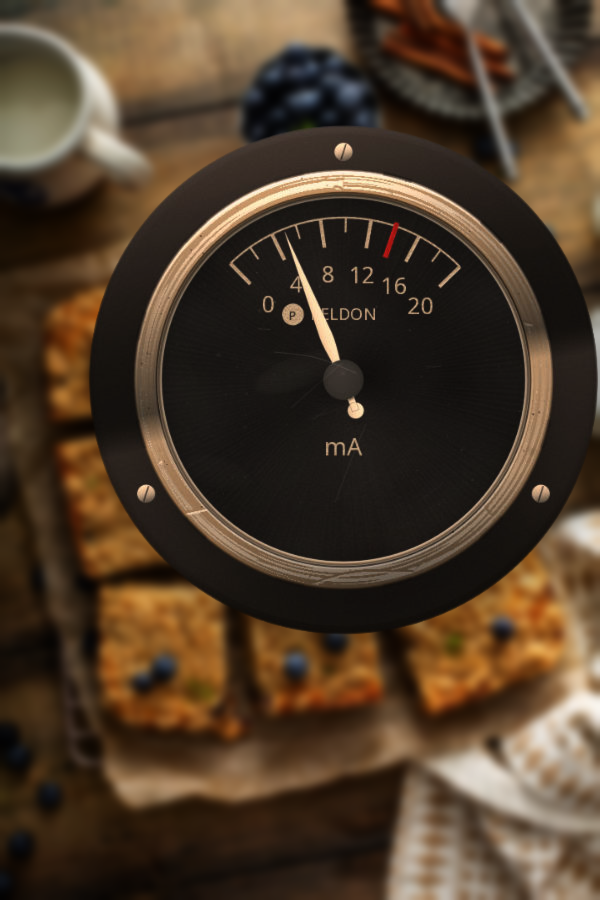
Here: 5 mA
